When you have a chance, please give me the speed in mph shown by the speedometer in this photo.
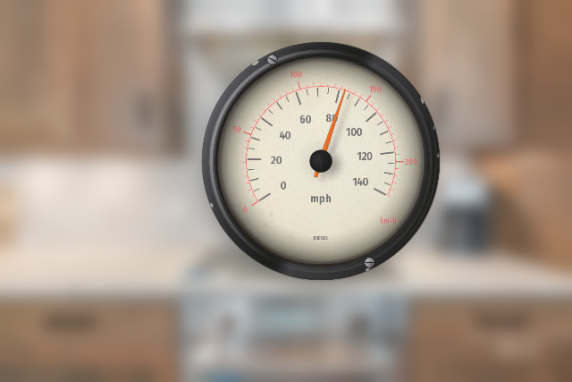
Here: 82.5 mph
